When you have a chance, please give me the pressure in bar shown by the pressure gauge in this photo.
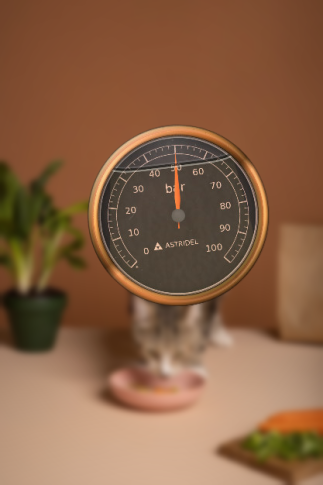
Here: 50 bar
